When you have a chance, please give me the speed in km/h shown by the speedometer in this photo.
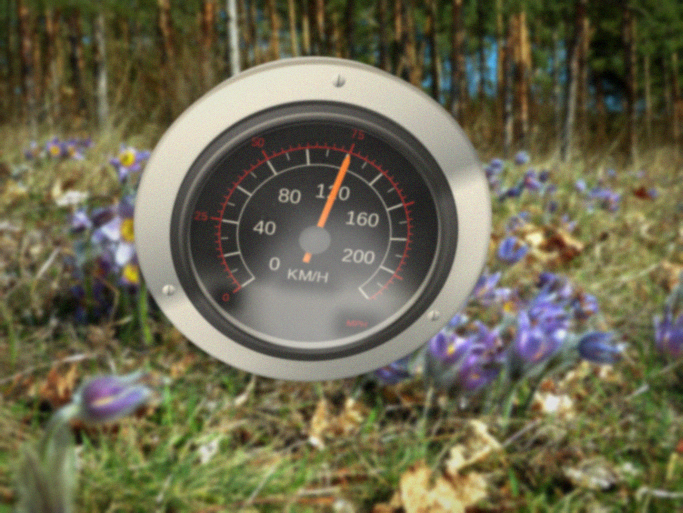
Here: 120 km/h
